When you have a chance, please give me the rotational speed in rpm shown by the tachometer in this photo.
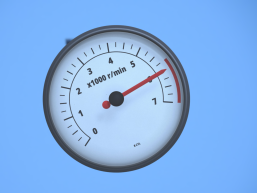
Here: 6000 rpm
